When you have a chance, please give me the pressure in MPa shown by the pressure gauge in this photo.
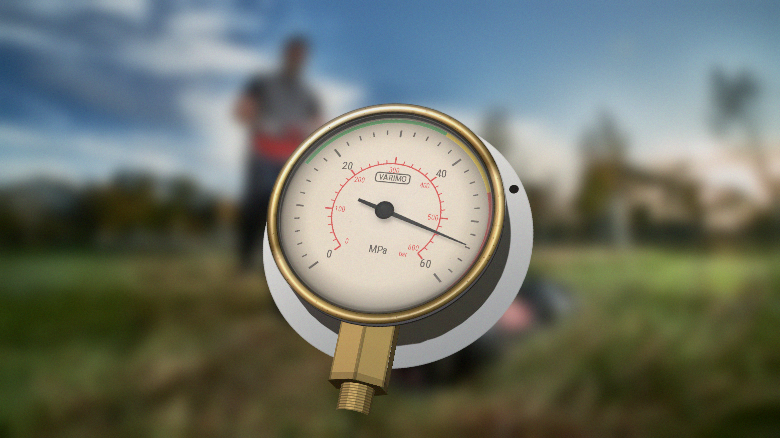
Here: 54 MPa
